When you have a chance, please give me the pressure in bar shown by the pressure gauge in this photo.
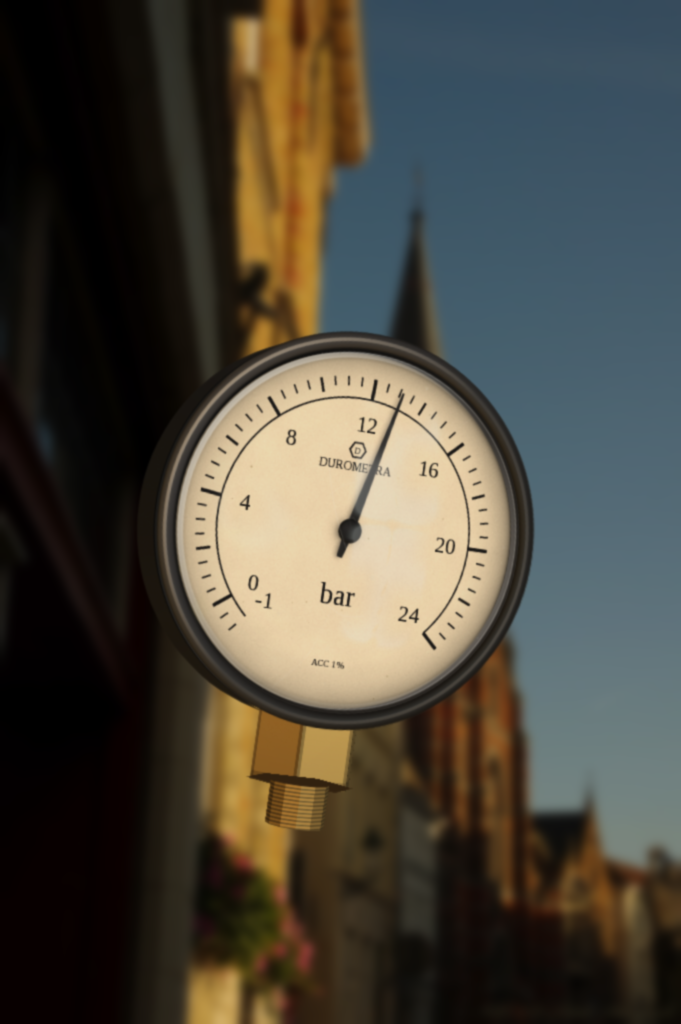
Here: 13 bar
